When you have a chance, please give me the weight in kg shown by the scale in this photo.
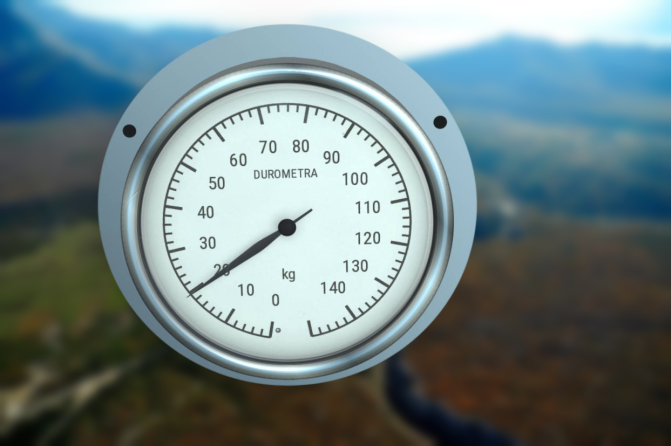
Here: 20 kg
